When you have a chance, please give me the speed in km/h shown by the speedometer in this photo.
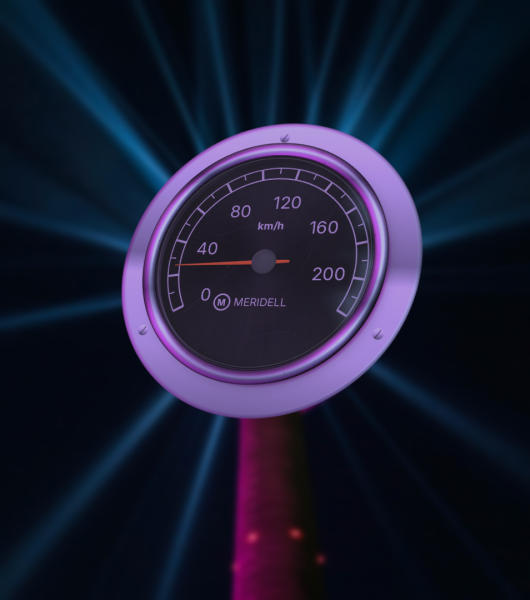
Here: 25 km/h
